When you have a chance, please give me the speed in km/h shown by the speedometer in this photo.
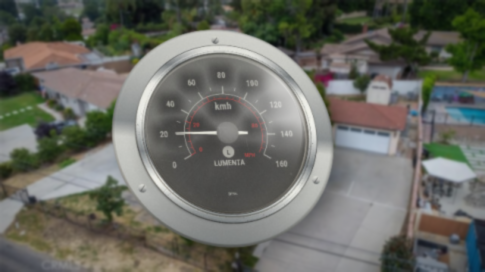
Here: 20 km/h
